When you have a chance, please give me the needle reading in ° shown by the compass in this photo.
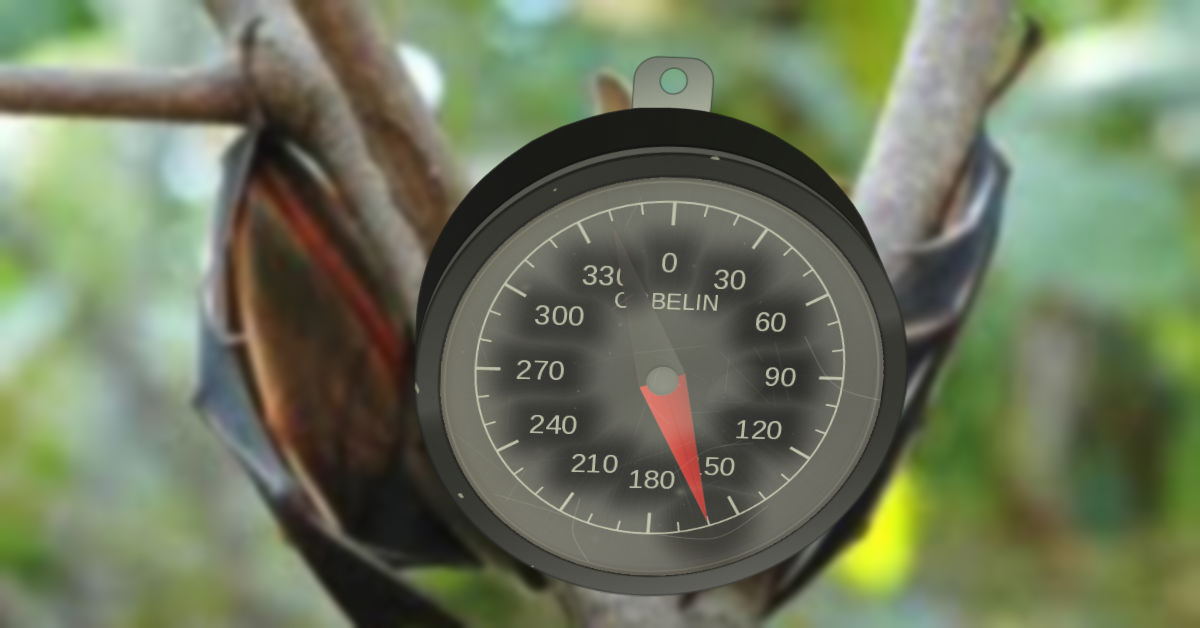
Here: 160 °
